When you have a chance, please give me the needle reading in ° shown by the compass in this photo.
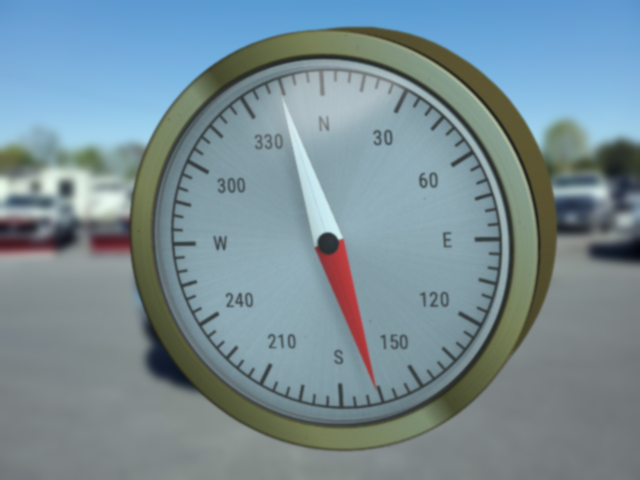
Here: 165 °
